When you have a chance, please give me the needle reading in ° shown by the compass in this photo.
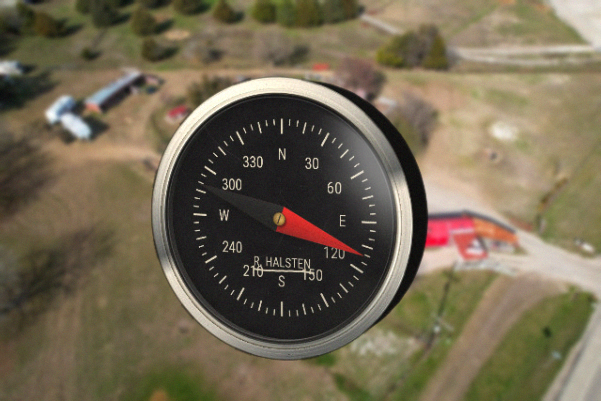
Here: 110 °
